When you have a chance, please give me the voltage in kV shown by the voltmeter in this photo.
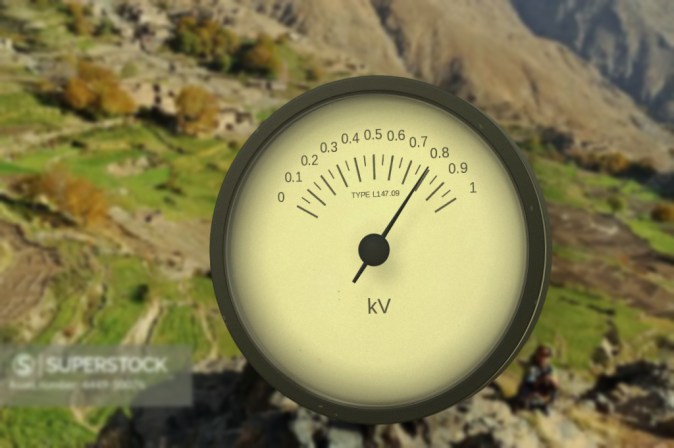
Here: 0.8 kV
